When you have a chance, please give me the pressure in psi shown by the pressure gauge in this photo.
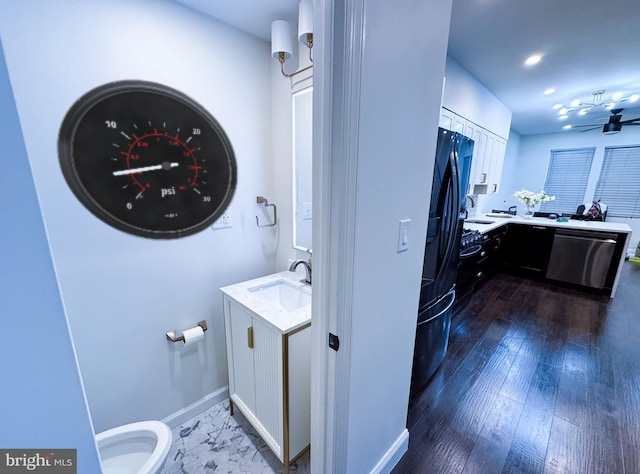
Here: 4 psi
